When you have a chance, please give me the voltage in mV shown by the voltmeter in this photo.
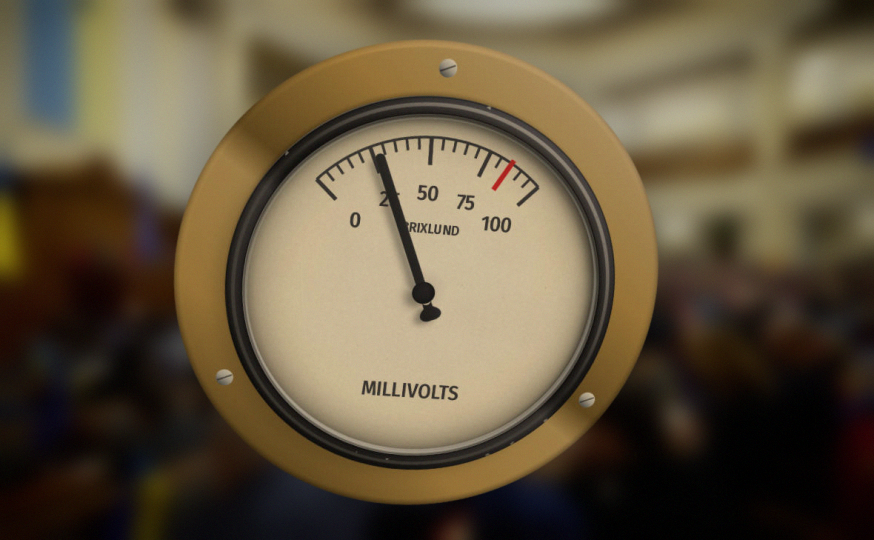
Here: 27.5 mV
